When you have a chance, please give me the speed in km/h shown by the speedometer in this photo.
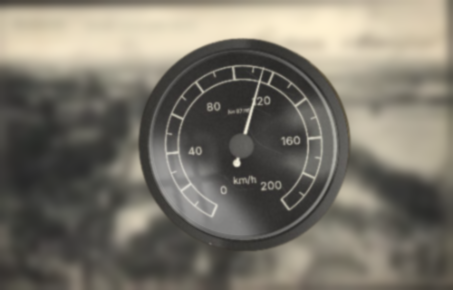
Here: 115 km/h
